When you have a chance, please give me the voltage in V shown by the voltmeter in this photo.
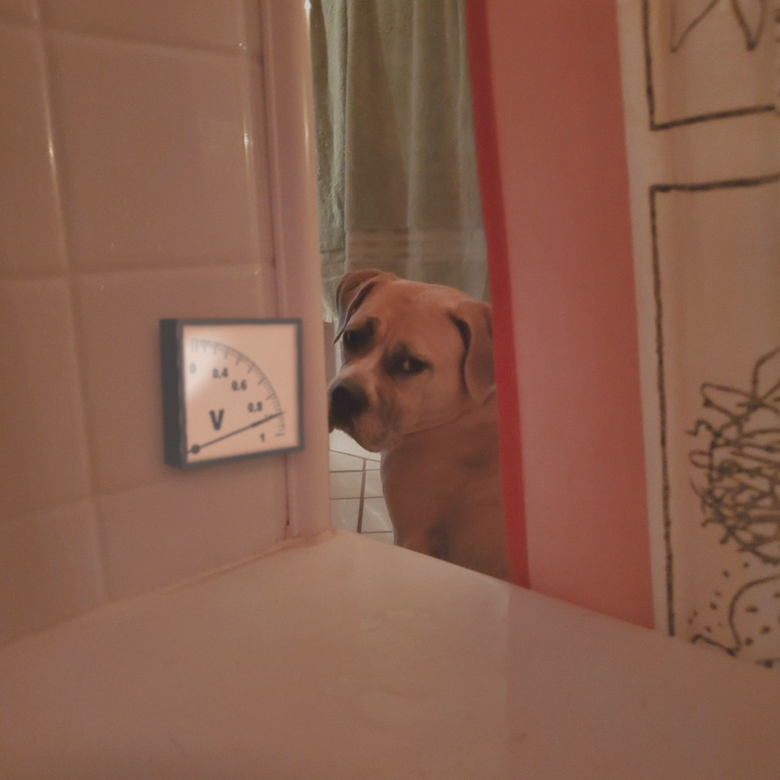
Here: 0.9 V
